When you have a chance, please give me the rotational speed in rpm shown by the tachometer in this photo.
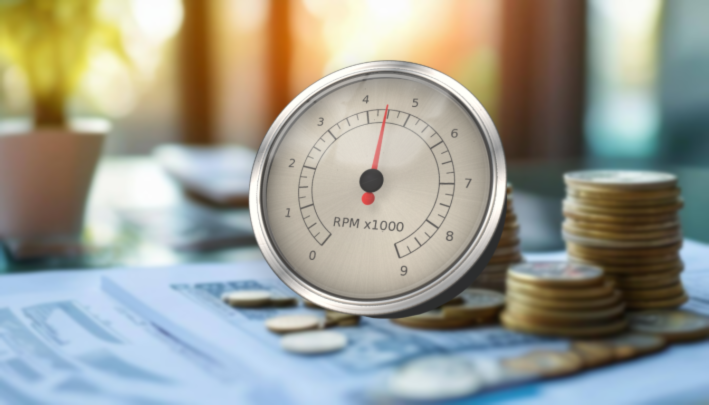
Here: 4500 rpm
